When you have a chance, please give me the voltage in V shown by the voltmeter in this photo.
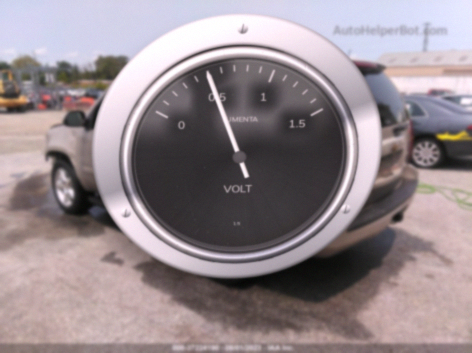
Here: 0.5 V
